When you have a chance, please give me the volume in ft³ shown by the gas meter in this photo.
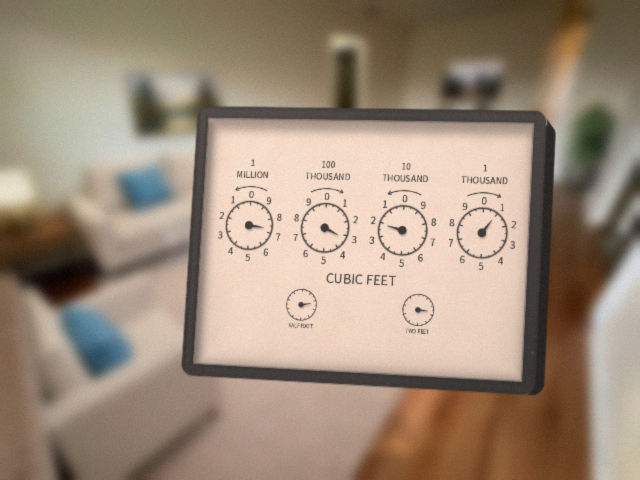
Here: 732100 ft³
